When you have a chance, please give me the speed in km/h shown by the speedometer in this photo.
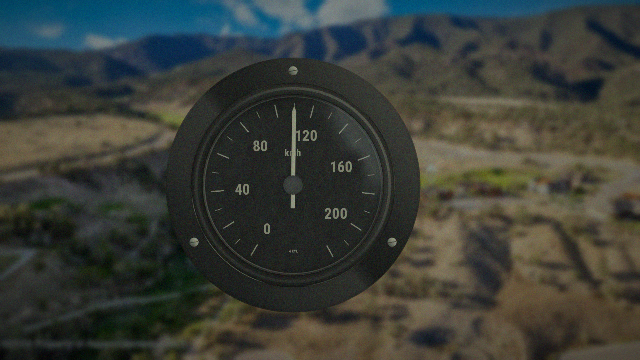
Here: 110 km/h
